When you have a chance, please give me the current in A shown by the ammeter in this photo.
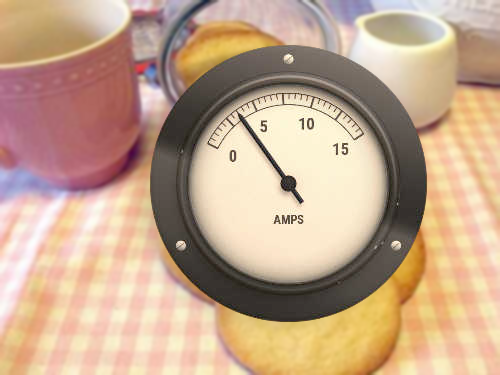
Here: 3.5 A
